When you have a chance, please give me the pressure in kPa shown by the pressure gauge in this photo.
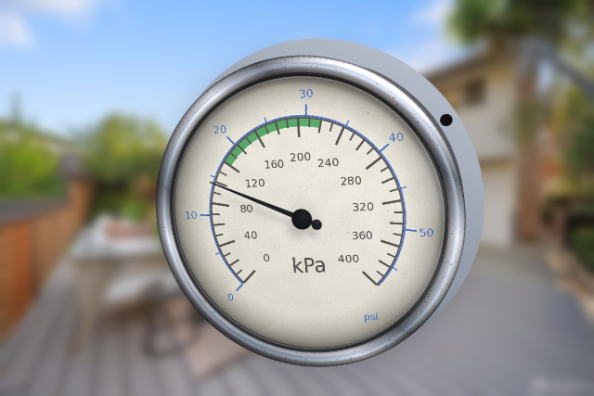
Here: 100 kPa
